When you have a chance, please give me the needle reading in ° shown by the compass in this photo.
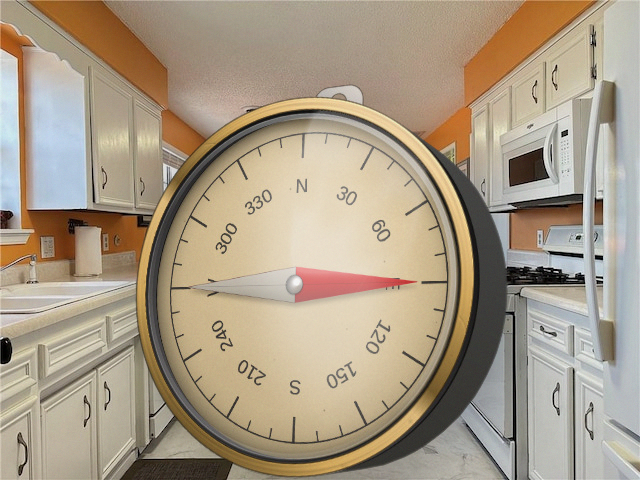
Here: 90 °
